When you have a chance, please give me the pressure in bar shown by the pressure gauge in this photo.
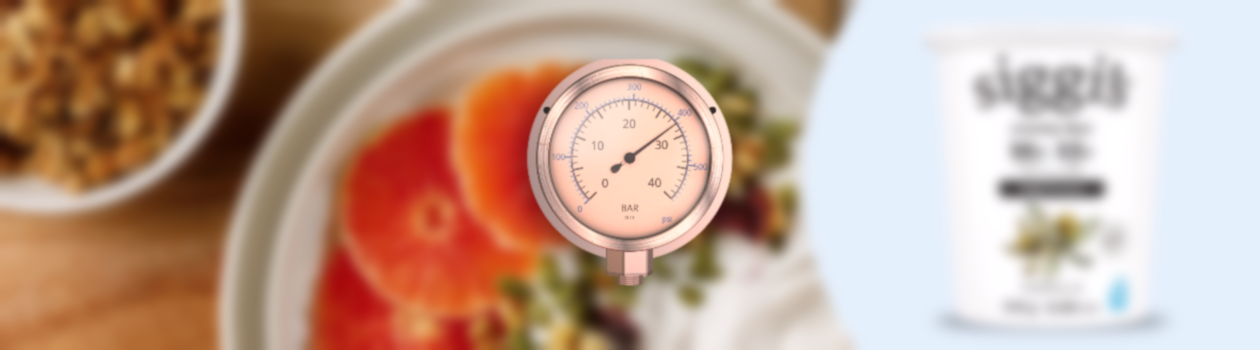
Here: 28 bar
